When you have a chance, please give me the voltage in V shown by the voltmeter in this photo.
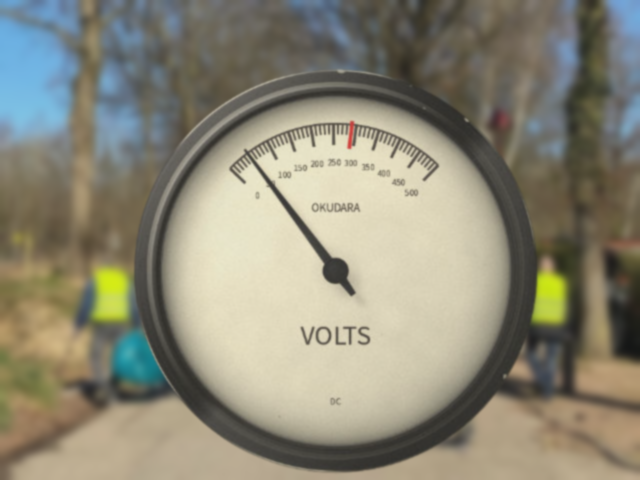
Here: 50 V
